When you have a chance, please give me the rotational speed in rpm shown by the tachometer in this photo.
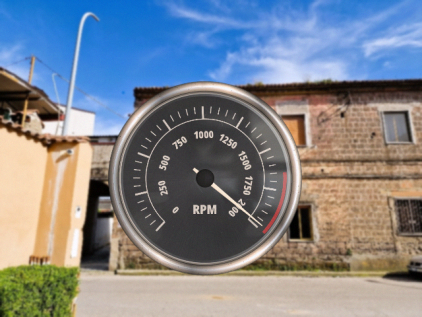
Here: 1975 rpm
